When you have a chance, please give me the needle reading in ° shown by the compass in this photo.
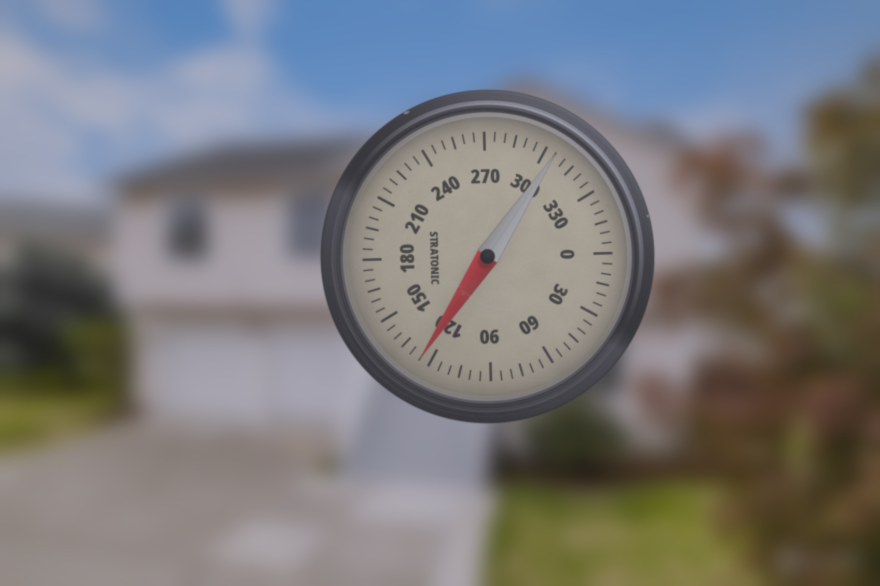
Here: 125 °
